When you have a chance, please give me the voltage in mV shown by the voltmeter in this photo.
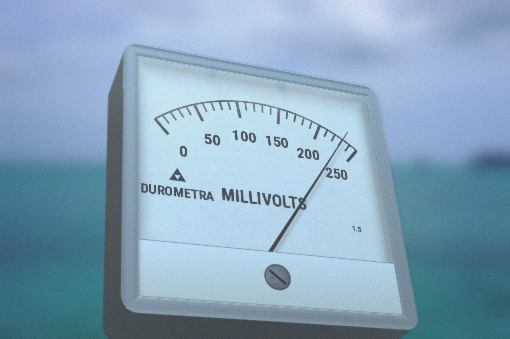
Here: 230 mV
